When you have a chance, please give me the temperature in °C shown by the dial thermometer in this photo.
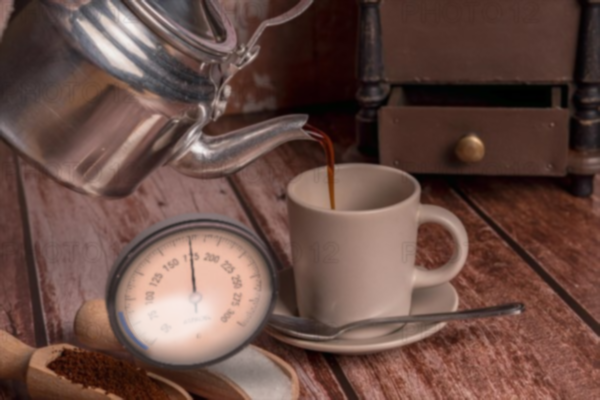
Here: 175 °C
